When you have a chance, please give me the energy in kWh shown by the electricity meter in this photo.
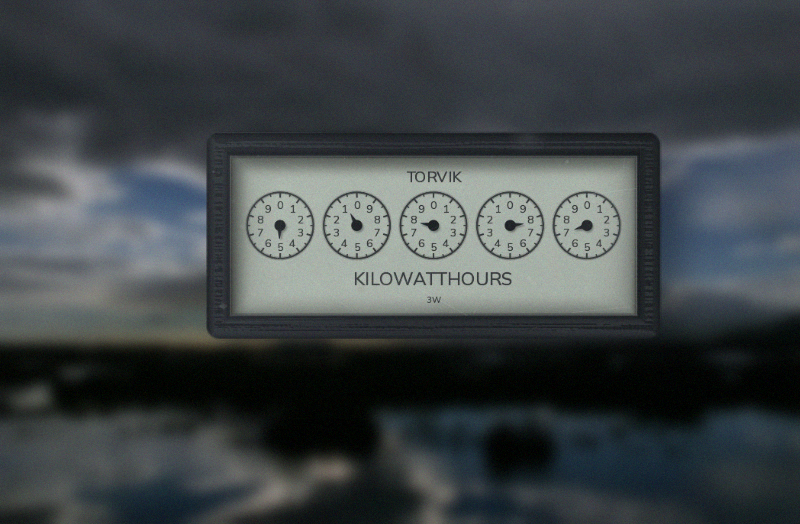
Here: 50777 kWh
